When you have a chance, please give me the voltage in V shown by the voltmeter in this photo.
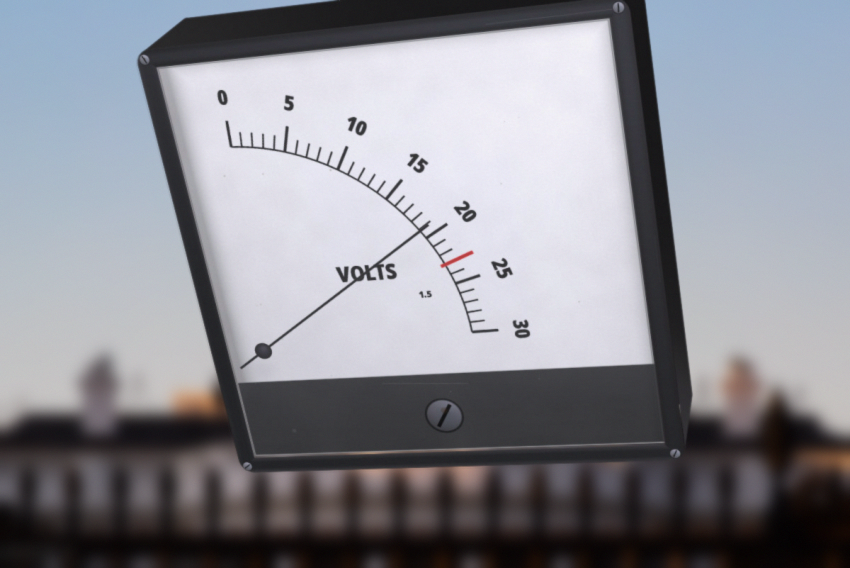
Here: 19 V
